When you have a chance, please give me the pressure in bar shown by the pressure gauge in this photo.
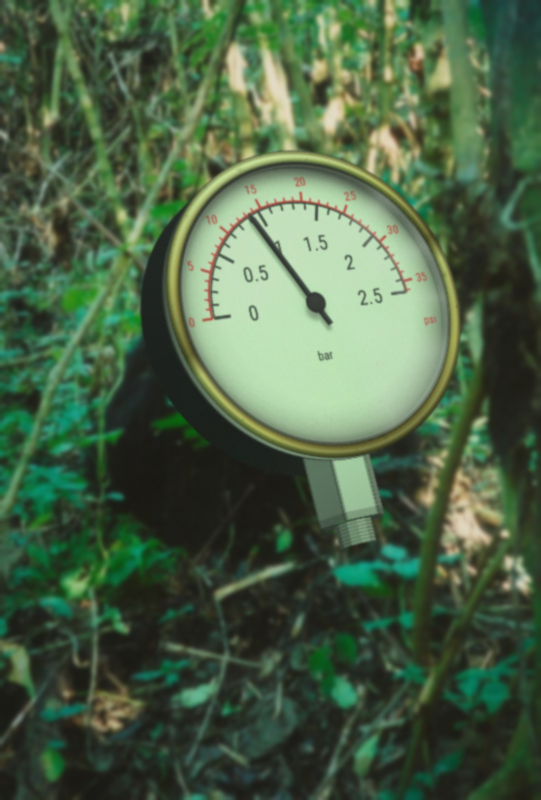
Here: 0.9 bar
